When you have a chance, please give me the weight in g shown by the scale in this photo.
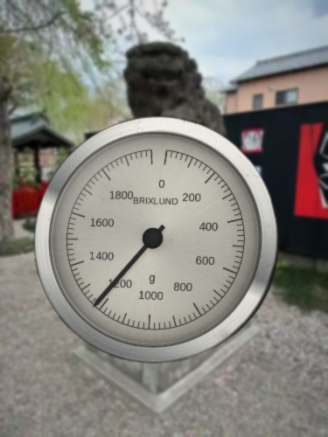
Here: 1220 g
